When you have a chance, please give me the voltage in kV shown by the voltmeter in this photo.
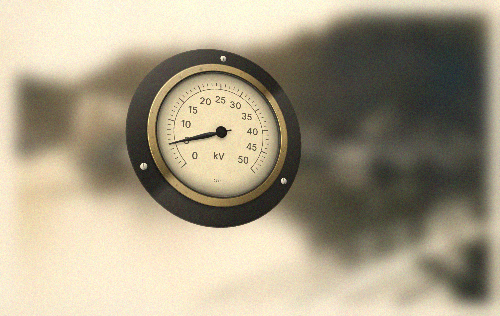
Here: 5 kV
